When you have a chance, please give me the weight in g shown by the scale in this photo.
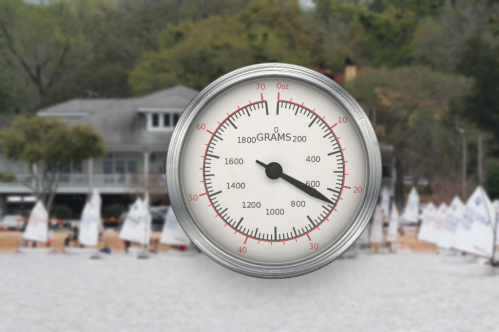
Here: 660 g
